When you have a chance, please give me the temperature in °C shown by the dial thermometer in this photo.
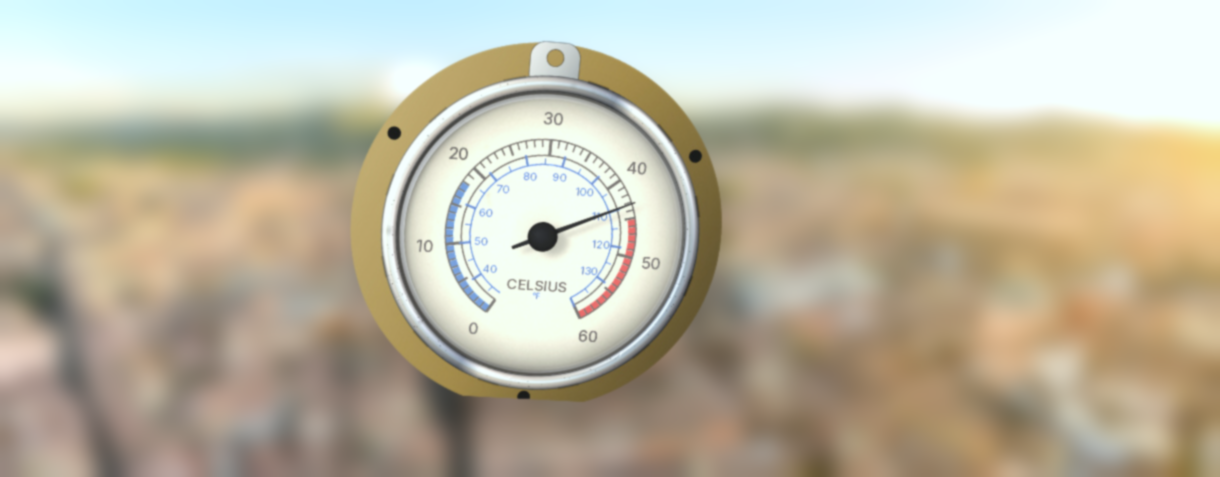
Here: 43 °C
